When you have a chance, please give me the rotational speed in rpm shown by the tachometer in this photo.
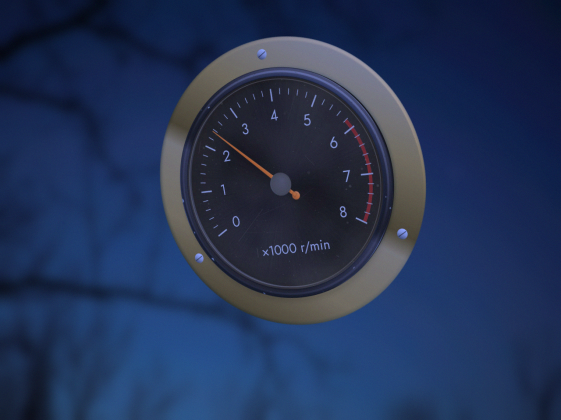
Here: 2400 rpm
